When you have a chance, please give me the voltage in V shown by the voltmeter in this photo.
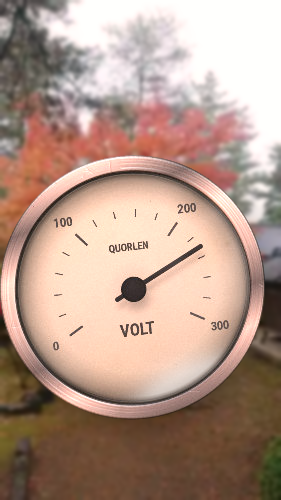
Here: 230 V
